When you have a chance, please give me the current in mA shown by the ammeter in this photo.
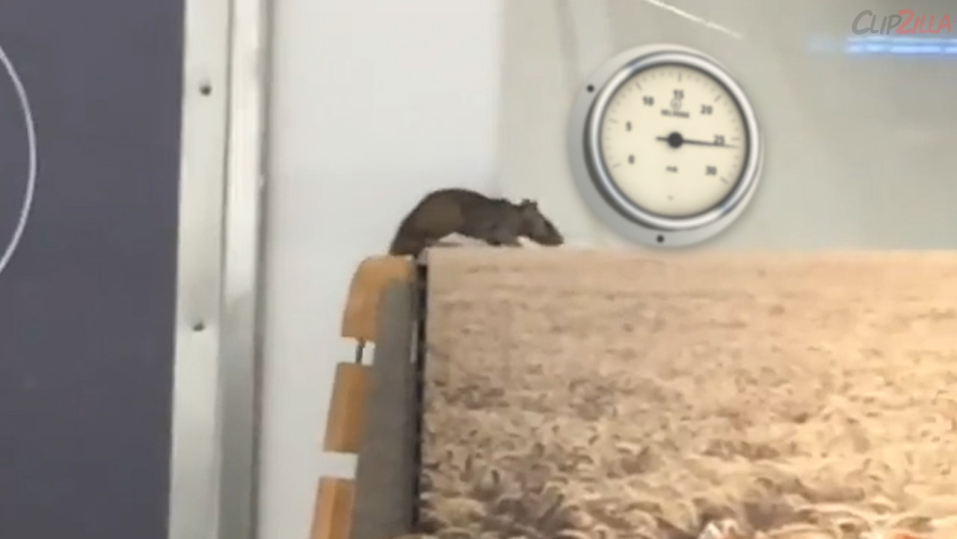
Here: 26 mA
